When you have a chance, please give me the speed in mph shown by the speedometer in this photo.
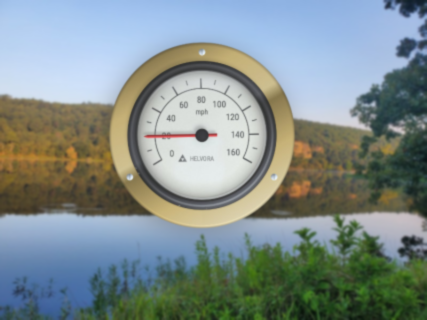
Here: 20 mph
